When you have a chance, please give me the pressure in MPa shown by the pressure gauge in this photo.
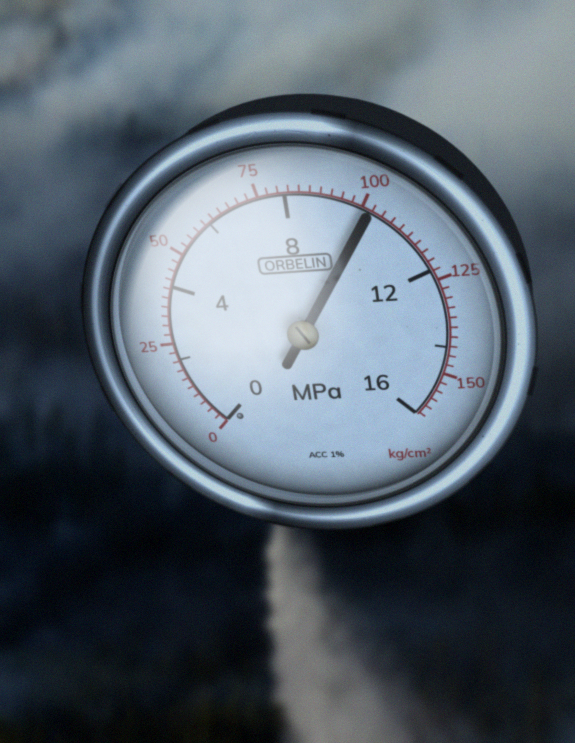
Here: 10 MPa
